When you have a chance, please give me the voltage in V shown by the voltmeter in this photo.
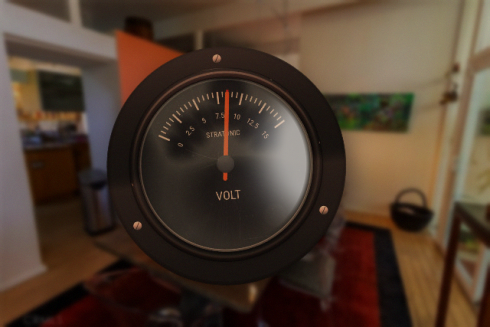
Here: 8.5 V
